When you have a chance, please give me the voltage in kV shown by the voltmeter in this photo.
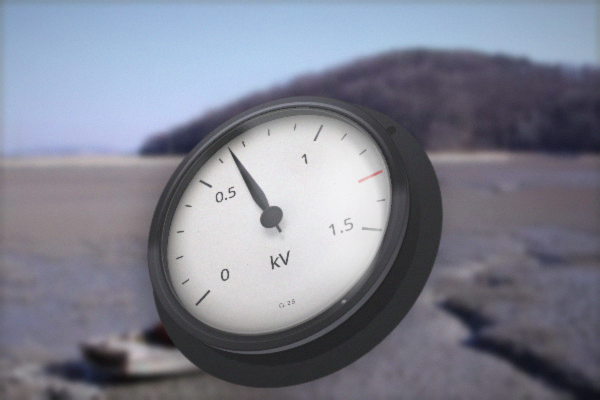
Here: 0.65 kV
